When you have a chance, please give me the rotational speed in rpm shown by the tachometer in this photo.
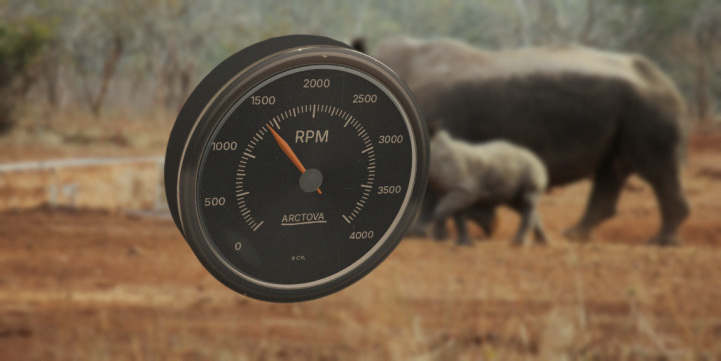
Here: 1400 rpm
